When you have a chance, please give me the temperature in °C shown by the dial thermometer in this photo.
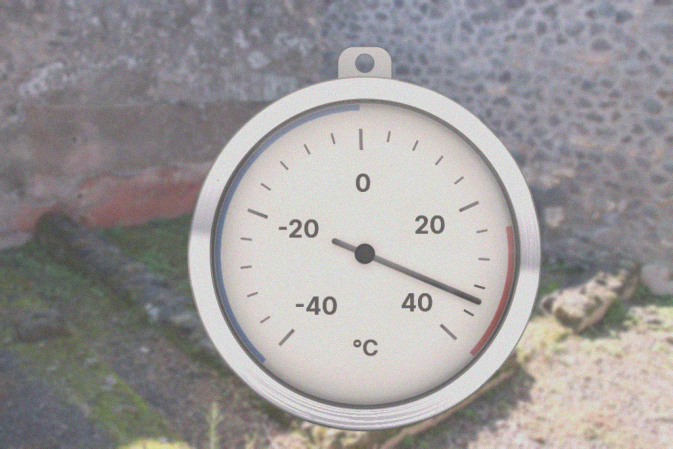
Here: 34 °C
